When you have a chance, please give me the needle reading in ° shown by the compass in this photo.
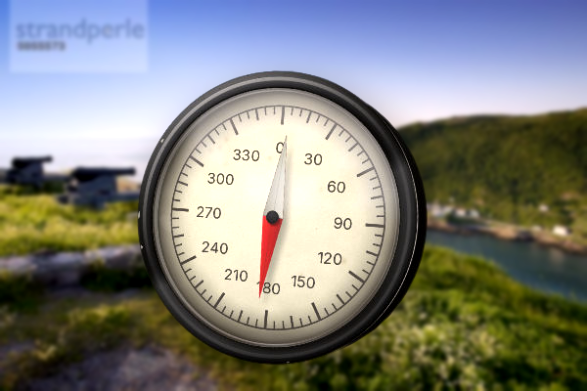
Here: 185 °
